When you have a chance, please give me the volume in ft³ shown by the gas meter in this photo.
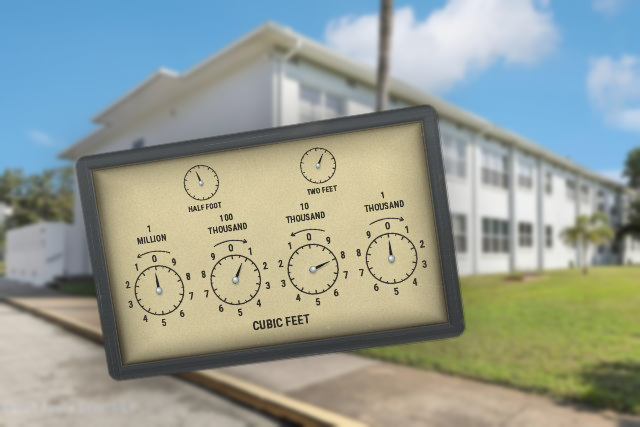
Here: 8000 ft³
